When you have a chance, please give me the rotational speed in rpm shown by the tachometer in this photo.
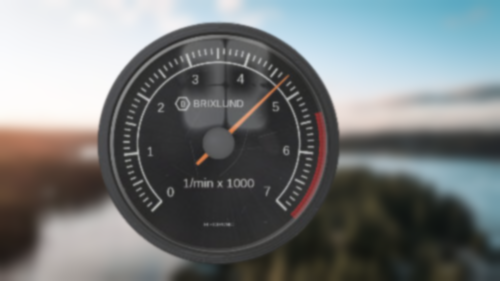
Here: 4700 rpm
